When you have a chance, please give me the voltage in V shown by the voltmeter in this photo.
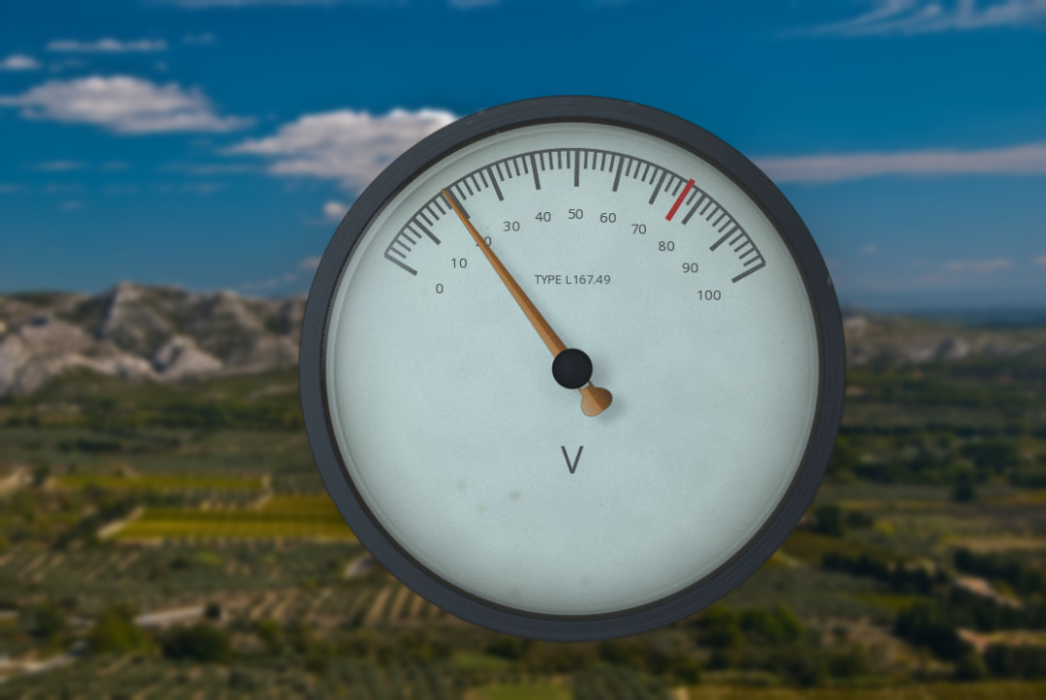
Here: 19 V
